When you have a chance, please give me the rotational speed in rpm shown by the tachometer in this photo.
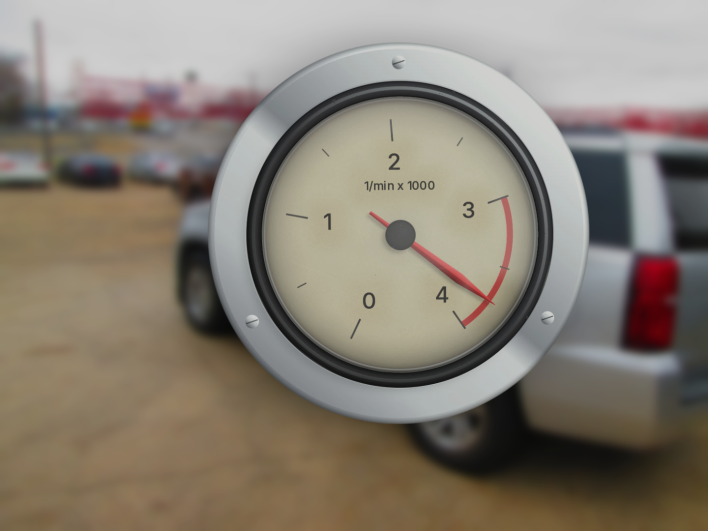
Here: 3750 rpm
